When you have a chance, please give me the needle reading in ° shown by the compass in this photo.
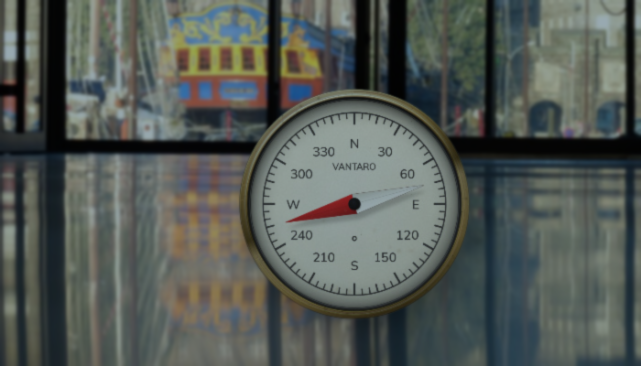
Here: 255 °
